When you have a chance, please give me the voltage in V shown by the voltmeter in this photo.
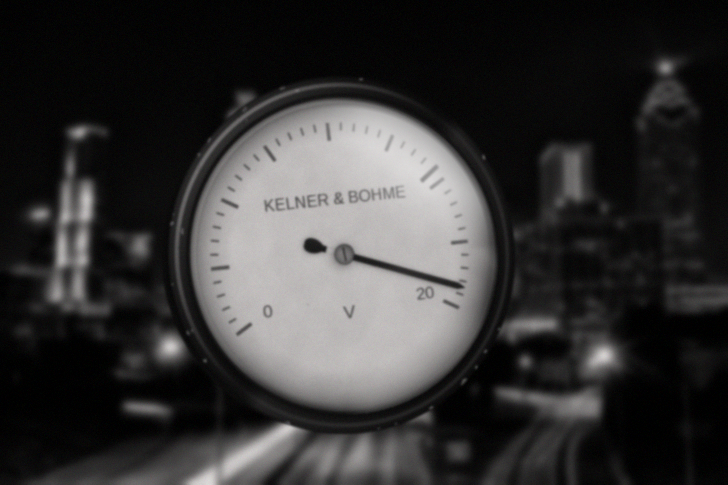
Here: 19.25 V
